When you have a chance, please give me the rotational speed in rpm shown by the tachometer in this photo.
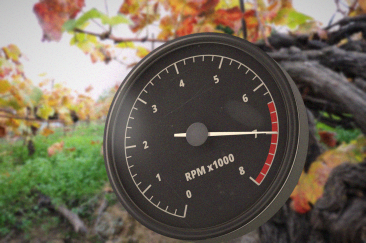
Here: 7000 rpm
